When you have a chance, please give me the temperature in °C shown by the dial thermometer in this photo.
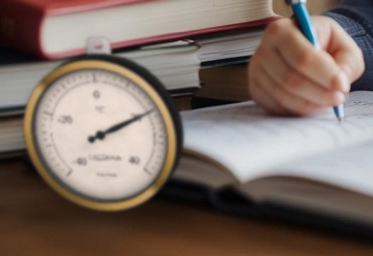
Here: 20 °C
